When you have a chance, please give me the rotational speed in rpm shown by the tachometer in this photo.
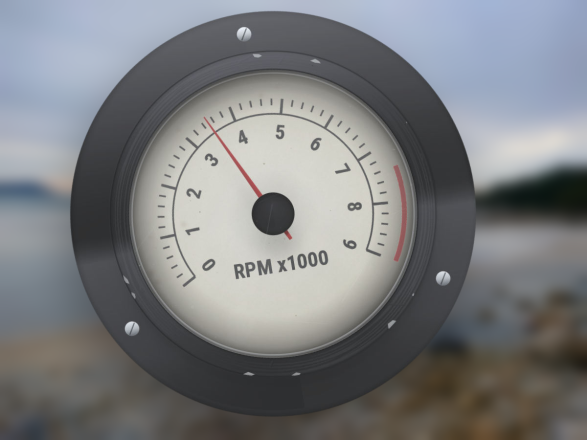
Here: 3500 rpm
